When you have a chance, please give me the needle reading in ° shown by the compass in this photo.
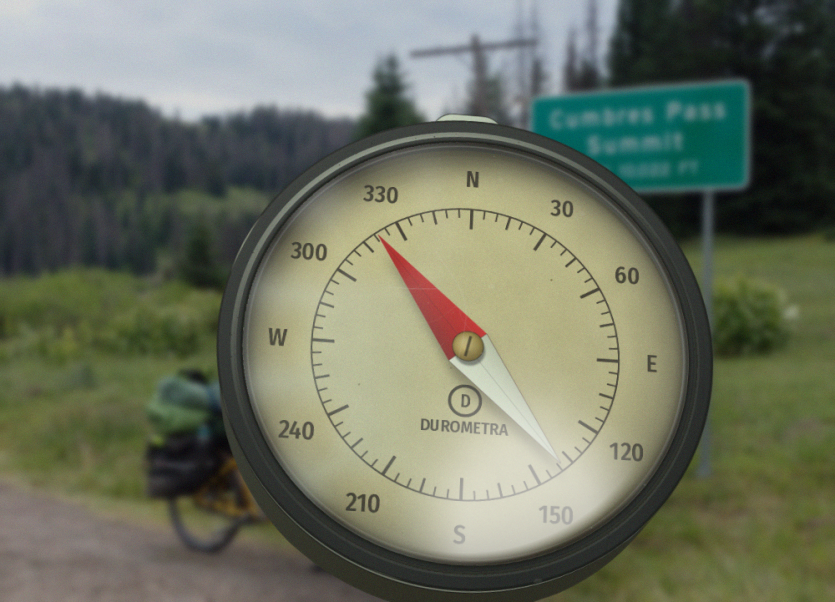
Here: 320 °
